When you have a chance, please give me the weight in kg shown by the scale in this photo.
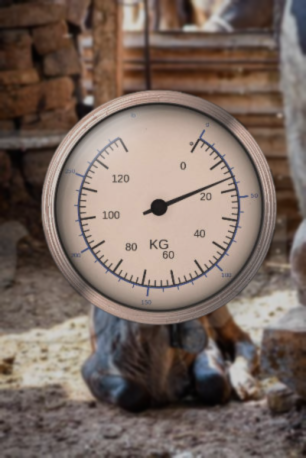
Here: 16 kg
